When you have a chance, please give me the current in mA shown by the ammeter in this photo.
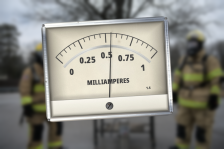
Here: 0.55 mA
